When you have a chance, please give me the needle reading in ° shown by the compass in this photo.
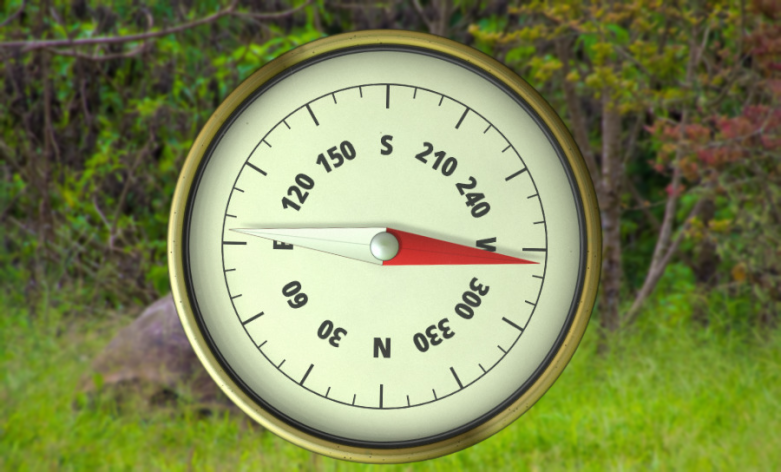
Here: 275 °
